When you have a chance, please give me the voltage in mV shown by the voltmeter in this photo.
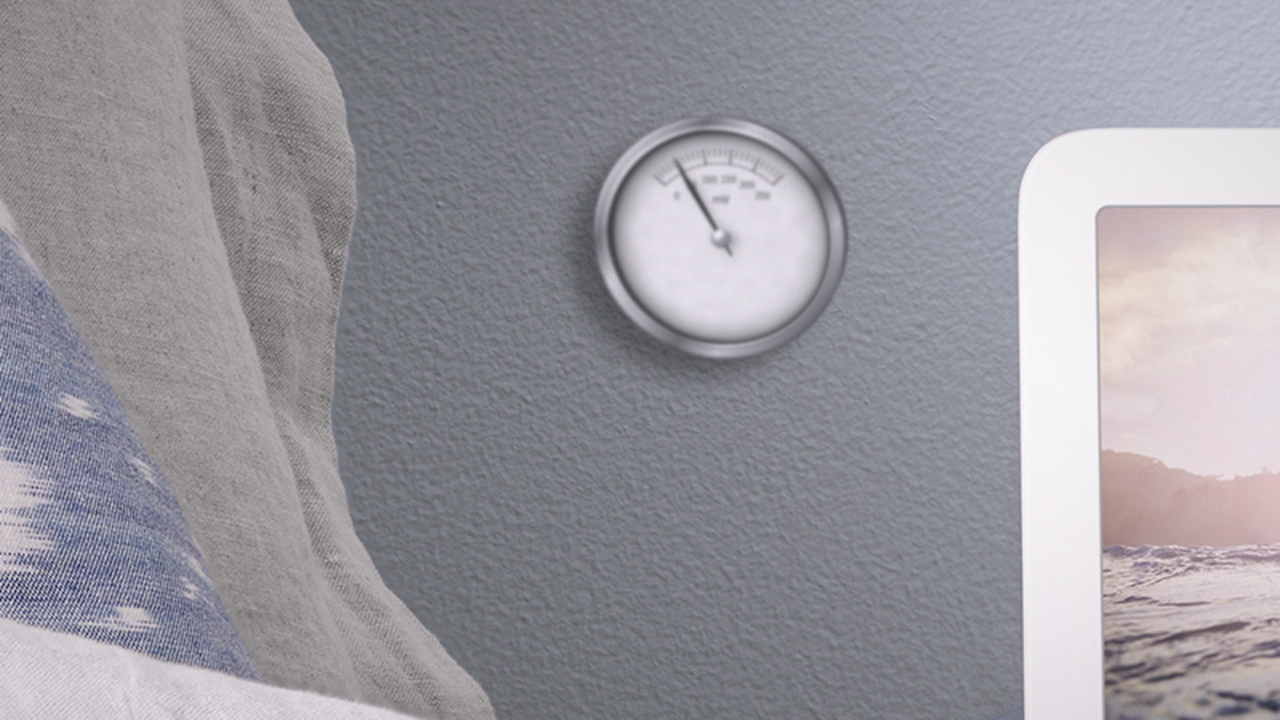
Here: 50 mV
